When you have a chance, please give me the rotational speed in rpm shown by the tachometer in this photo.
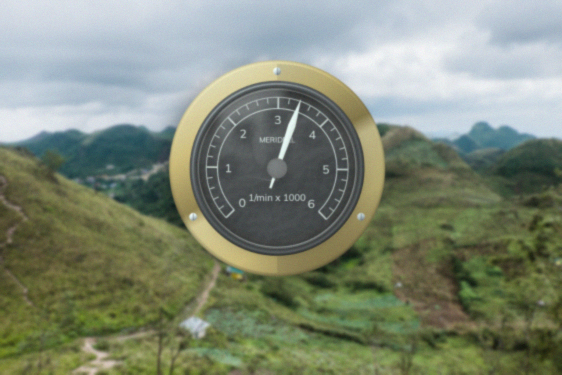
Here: 3400 rpm
